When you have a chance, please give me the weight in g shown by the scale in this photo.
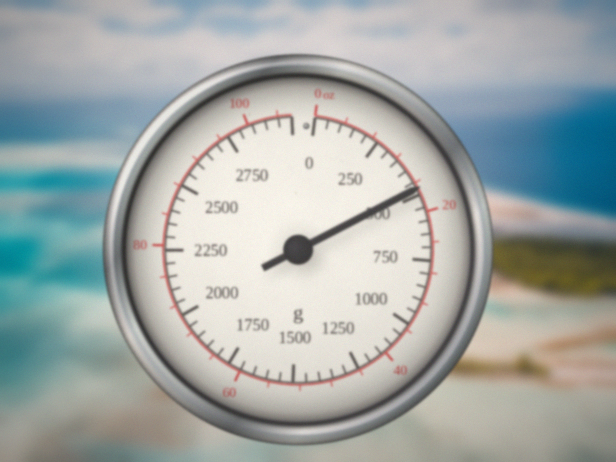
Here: 475 g
